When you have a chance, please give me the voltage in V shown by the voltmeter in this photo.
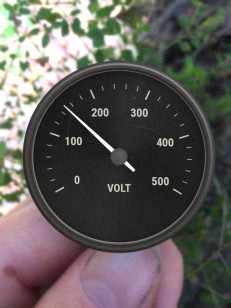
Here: 150 V
